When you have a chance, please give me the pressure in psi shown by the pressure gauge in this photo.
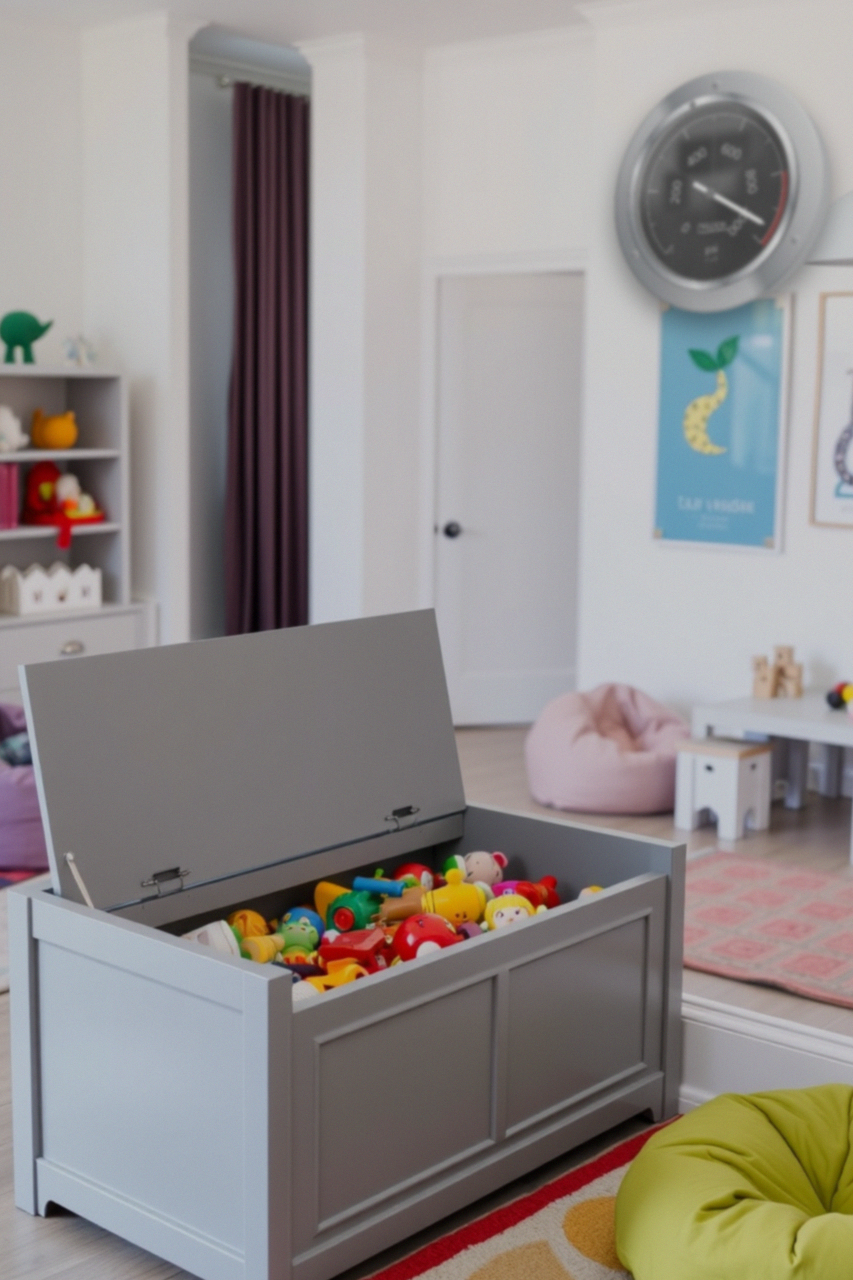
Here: 950 psi
